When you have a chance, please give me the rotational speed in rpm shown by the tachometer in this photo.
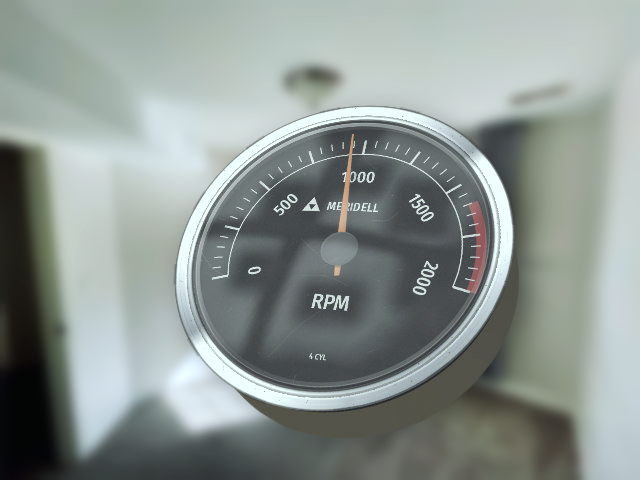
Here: 950 rpm
